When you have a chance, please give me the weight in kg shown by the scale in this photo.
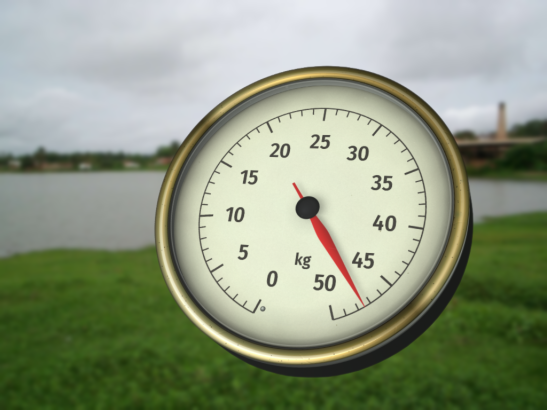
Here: 47.5 kg
